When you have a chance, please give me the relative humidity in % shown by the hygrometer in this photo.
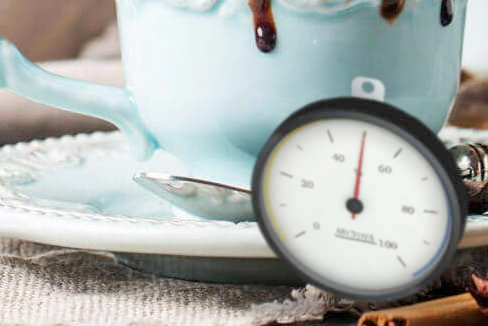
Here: 50 %
